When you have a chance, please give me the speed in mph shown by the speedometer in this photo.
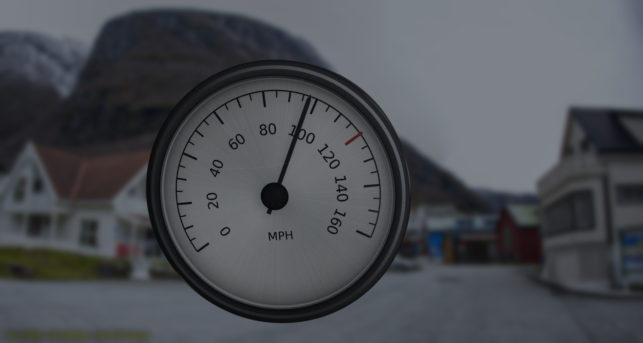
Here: 97.5 mph
